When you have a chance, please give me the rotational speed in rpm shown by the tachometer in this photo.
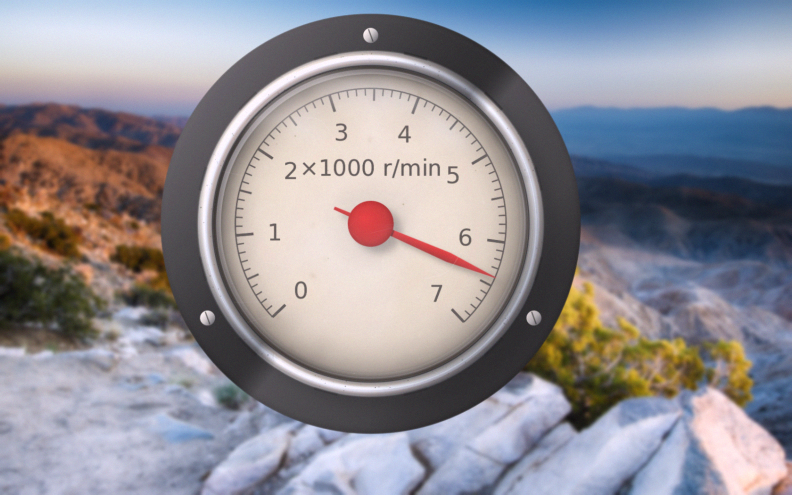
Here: 6400 rpm
